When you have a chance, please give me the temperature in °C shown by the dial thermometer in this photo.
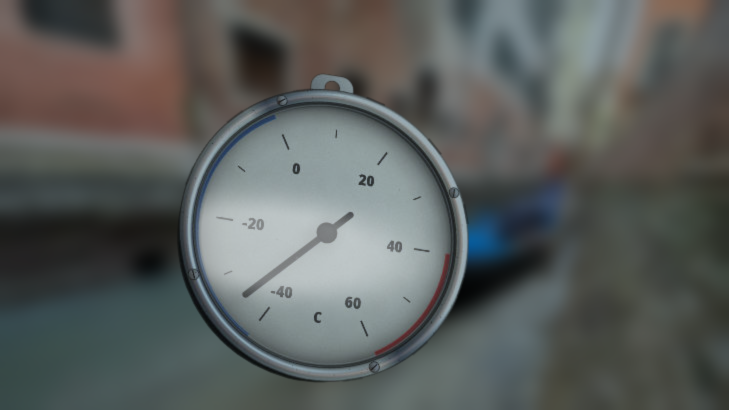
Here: -35 °C
